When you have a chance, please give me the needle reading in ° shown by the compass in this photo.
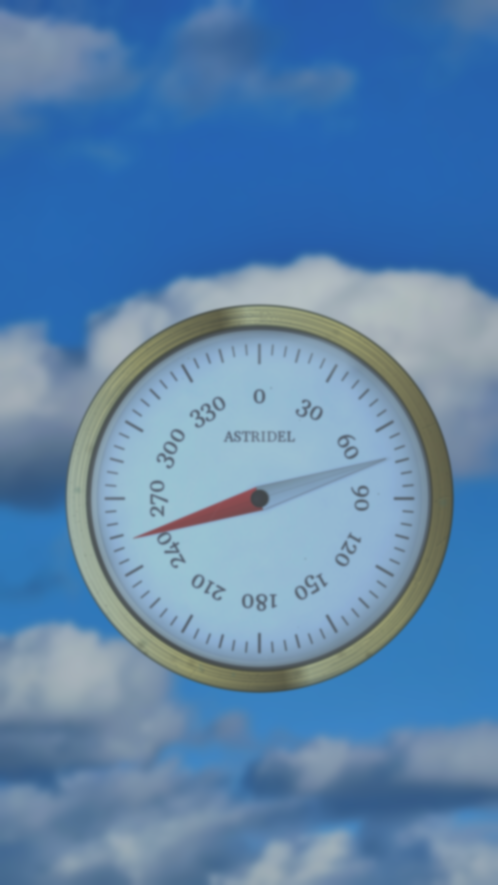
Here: 252.5 °
